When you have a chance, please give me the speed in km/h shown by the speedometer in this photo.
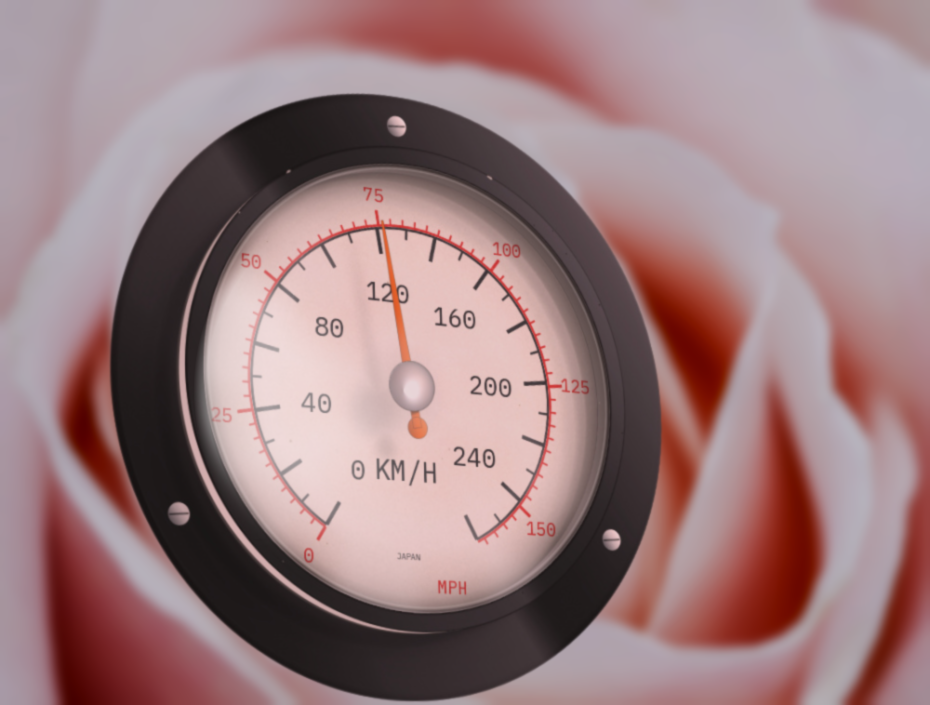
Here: 120 km/h
